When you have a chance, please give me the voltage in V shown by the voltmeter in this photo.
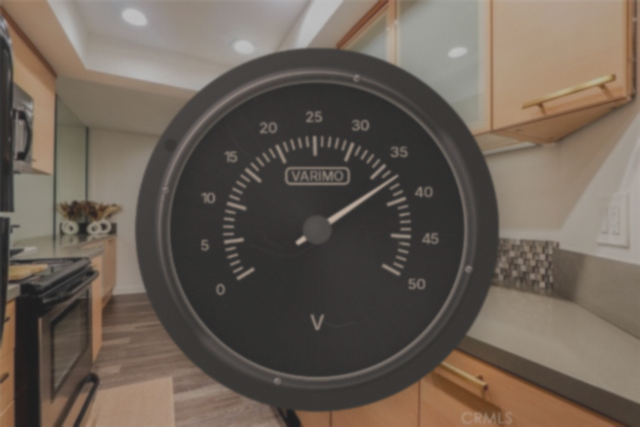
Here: 37 V
